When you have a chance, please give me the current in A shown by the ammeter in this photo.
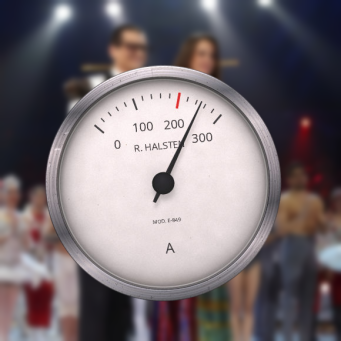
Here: 250 A
